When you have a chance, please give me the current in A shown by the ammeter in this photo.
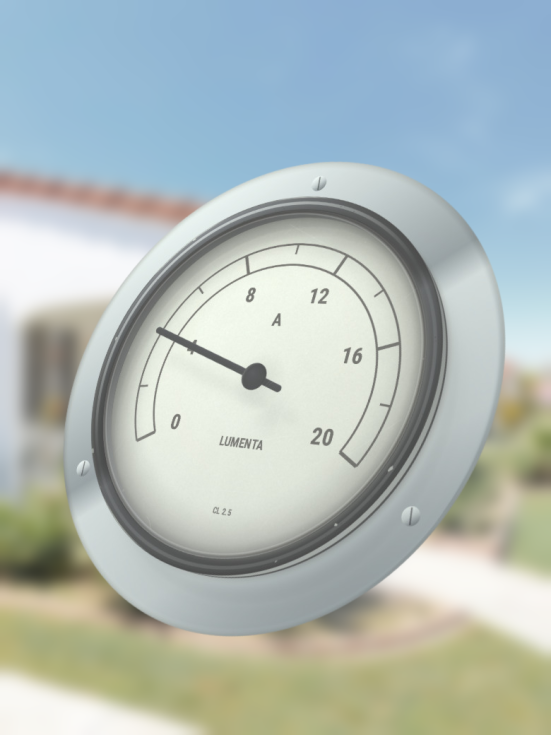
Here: 4 A
